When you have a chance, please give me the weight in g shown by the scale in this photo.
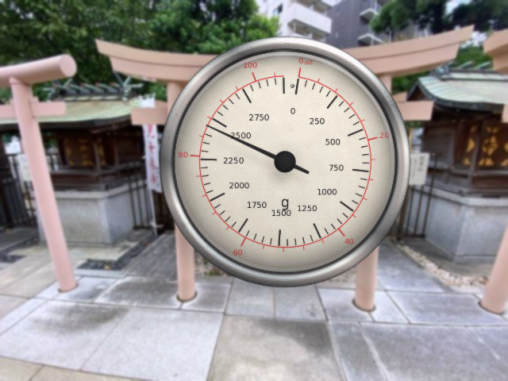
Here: 2450 g
